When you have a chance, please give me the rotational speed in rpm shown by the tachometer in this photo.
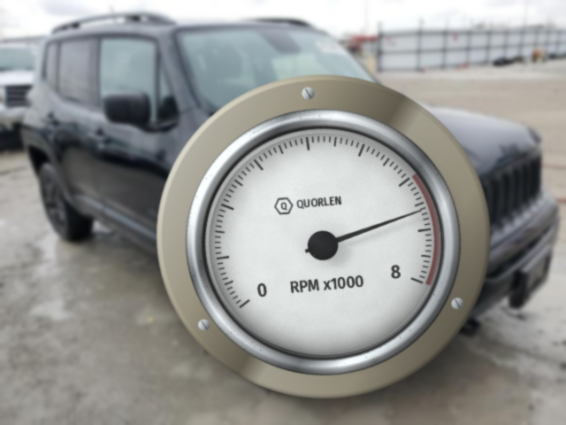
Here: 6600 rpm
